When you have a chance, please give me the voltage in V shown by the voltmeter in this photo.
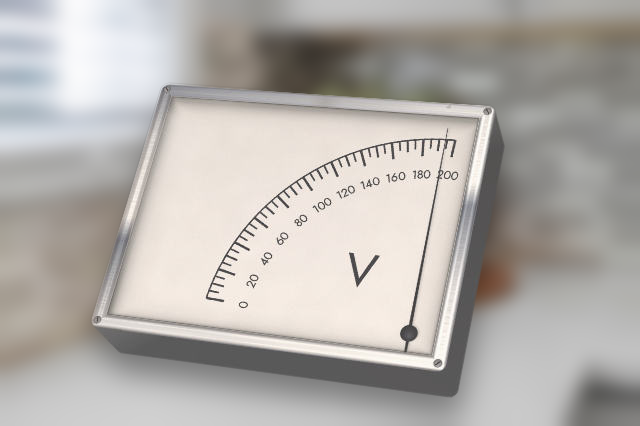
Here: 195 V
